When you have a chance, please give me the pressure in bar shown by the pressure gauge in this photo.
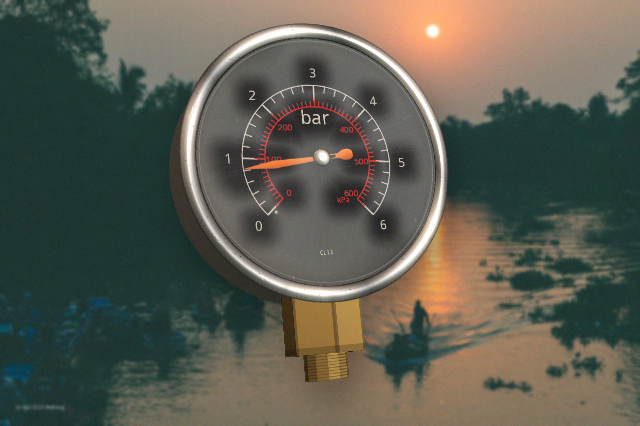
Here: 0.8 bar
